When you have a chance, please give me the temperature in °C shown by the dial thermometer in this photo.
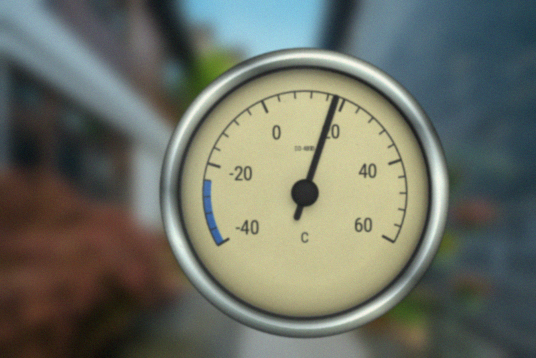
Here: 18 °C
